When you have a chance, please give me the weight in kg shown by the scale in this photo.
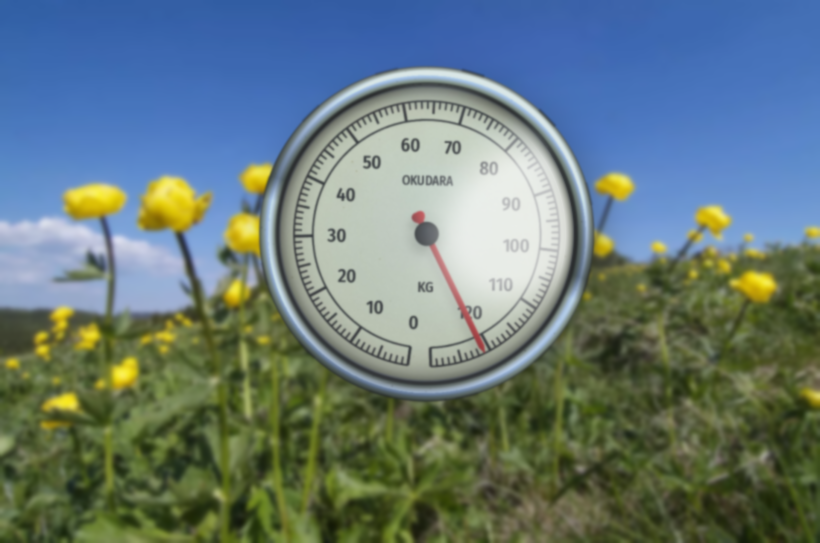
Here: 121 kg
